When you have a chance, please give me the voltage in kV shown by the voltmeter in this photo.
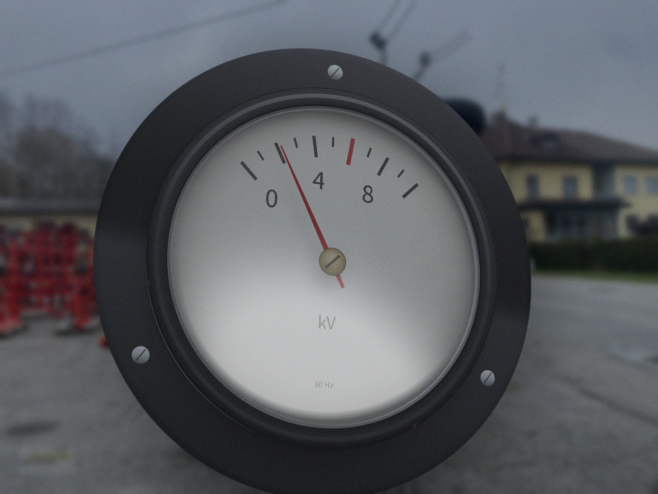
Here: 2 kV
